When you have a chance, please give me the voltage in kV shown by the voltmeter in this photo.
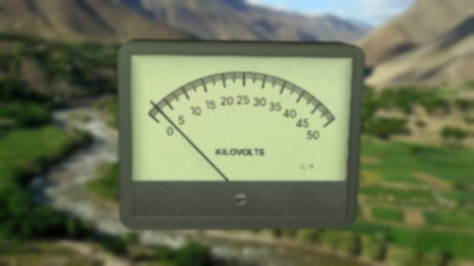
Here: 2.5 kV
